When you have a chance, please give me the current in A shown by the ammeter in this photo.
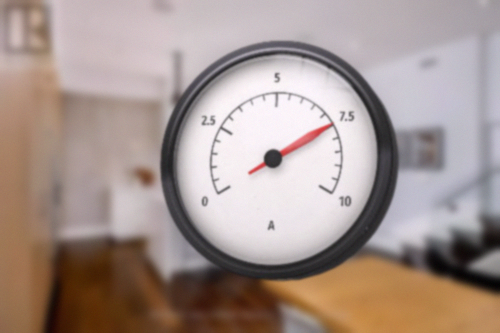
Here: 7.5 A
